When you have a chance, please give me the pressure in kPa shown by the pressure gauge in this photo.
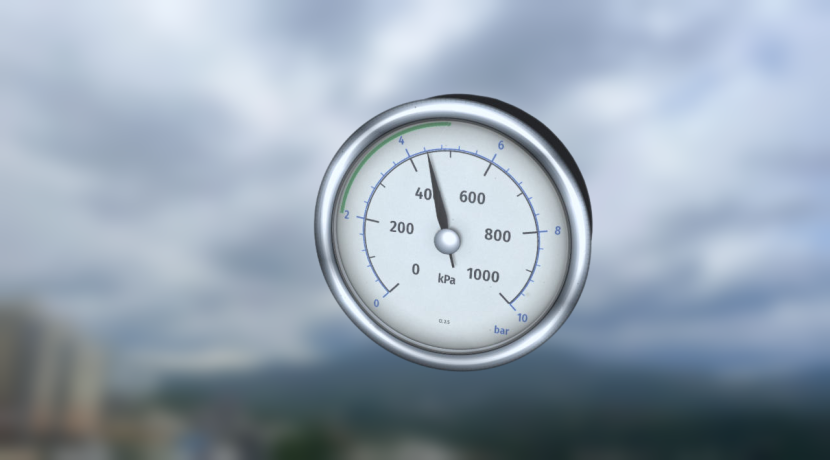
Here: 450 kPa
